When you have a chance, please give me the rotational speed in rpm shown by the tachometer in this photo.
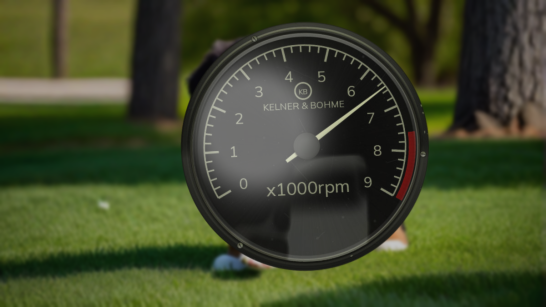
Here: 6500 rpm
